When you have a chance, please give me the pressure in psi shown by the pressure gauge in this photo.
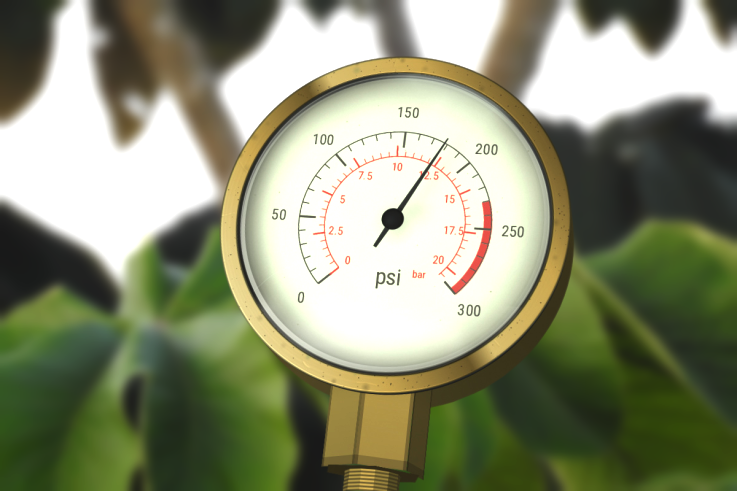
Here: 180 psi
